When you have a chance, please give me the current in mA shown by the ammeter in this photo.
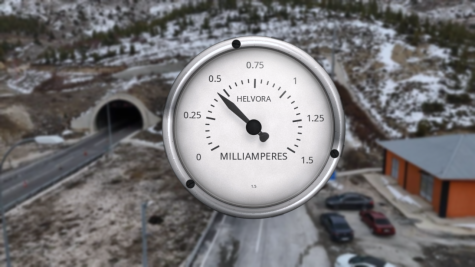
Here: 0.45 mA
